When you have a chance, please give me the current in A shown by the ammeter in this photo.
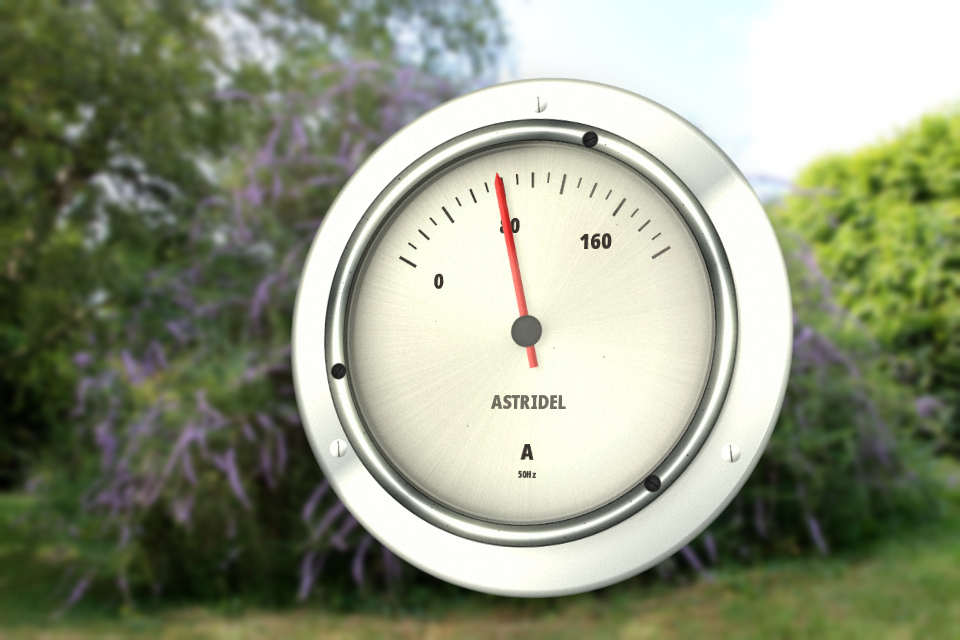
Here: 80 A
